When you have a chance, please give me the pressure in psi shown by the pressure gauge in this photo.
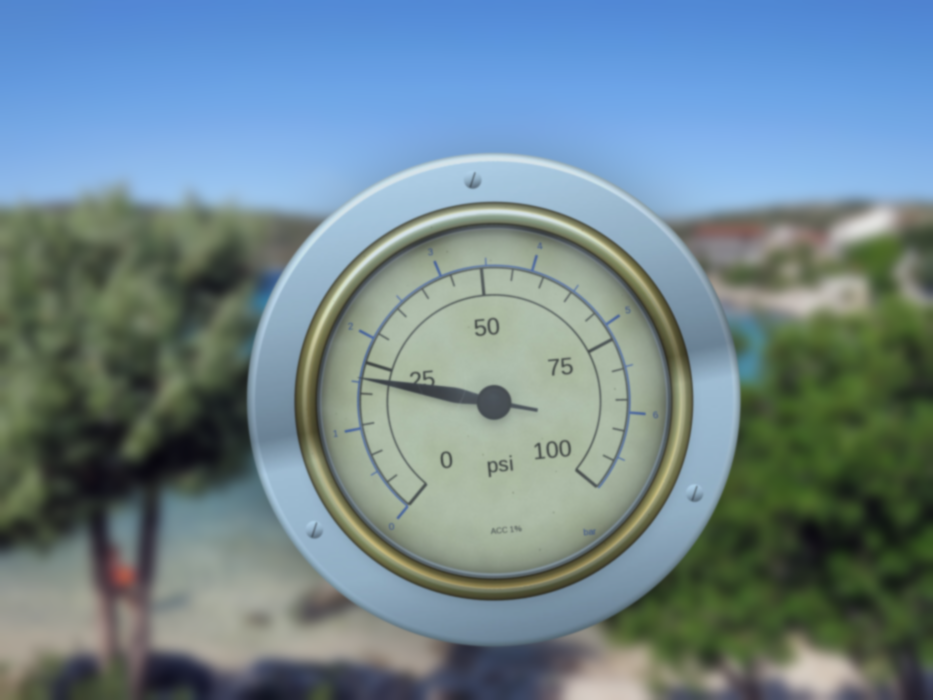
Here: 22.5 psi
